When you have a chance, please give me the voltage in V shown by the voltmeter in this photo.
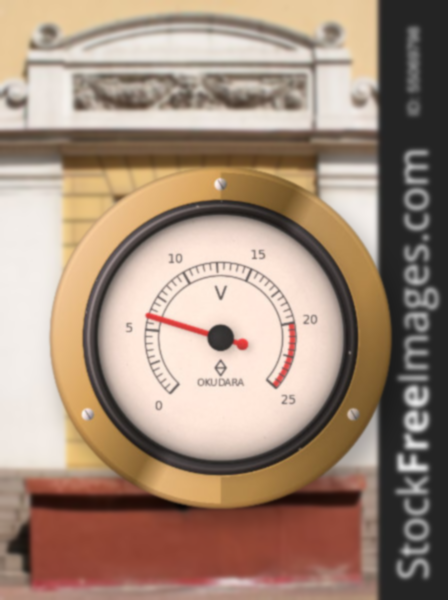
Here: 6 V
